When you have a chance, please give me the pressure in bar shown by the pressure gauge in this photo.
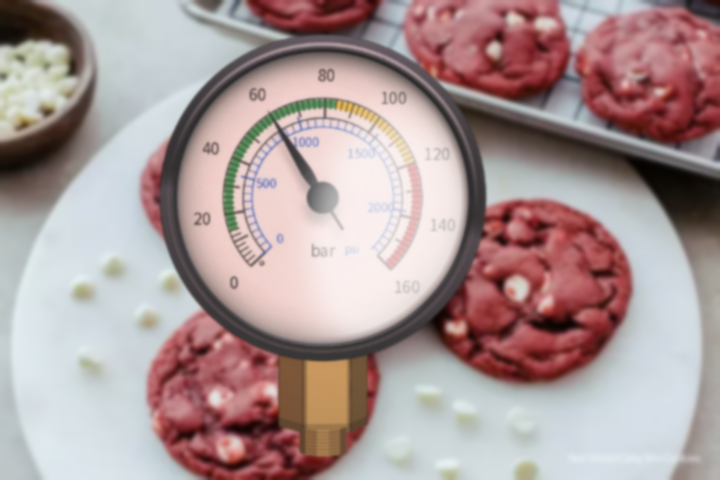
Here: 60 bar
